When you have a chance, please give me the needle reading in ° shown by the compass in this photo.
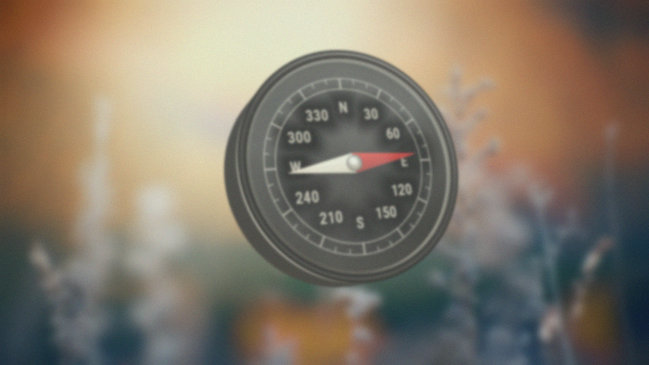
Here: 85 °
